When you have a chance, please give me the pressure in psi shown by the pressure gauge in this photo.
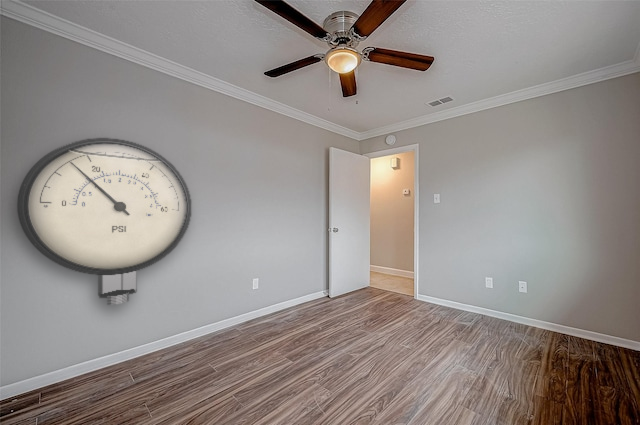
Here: 15 psi
